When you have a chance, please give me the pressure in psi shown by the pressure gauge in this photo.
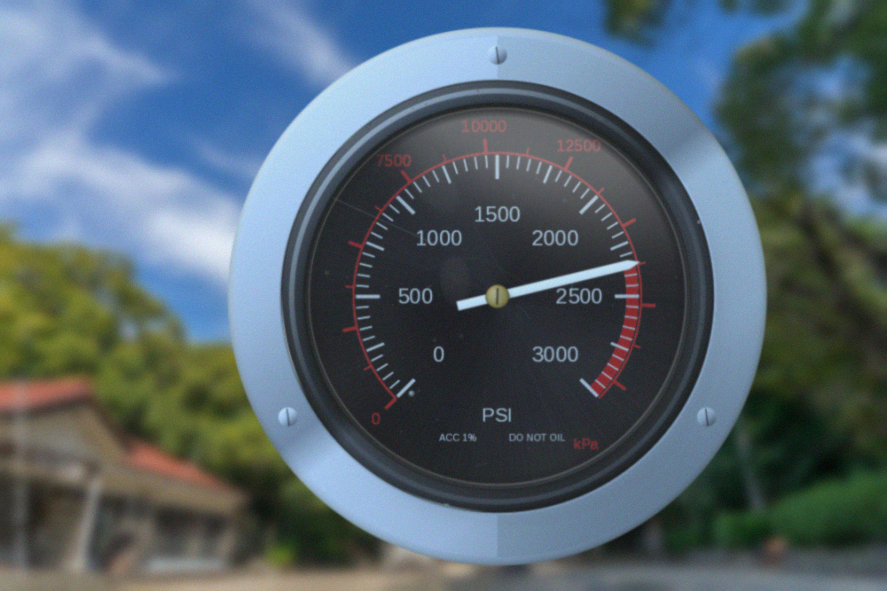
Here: 2350 psi
